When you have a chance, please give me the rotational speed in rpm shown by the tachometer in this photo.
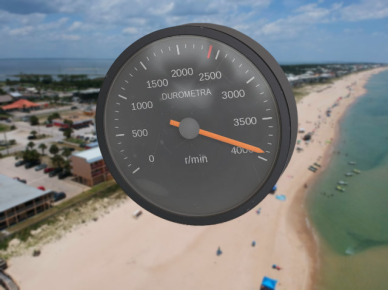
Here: 3900 rpm
